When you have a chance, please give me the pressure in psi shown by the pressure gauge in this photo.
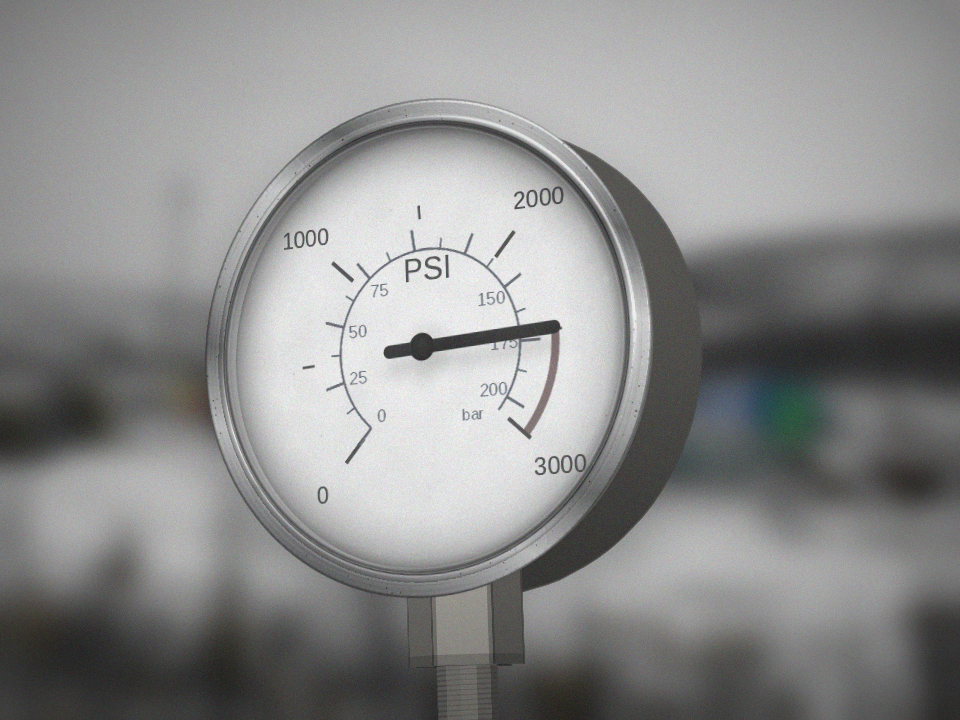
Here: 2500 psi
